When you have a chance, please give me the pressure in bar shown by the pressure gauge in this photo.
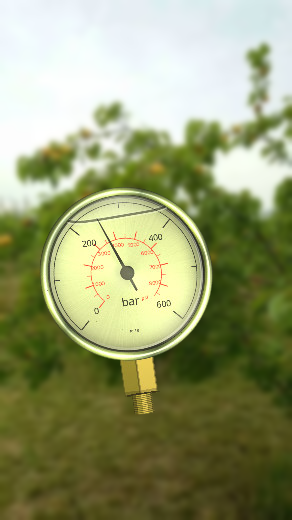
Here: 250 bar
